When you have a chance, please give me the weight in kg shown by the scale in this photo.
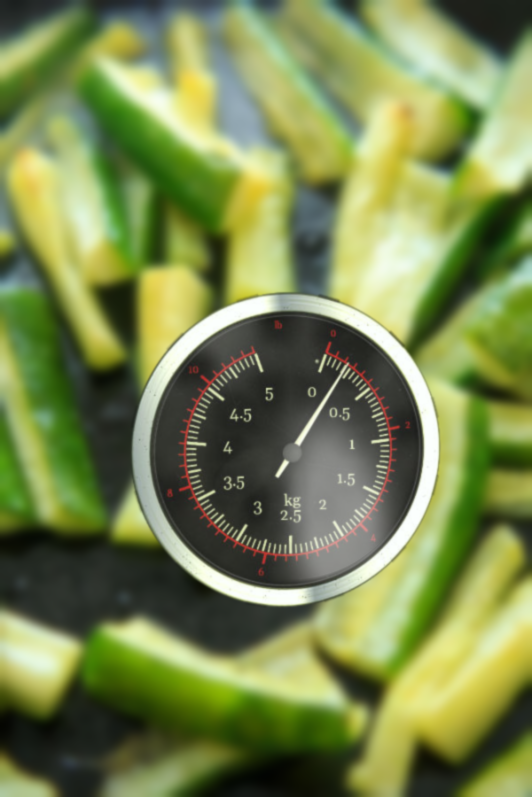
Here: 0.2 kg
